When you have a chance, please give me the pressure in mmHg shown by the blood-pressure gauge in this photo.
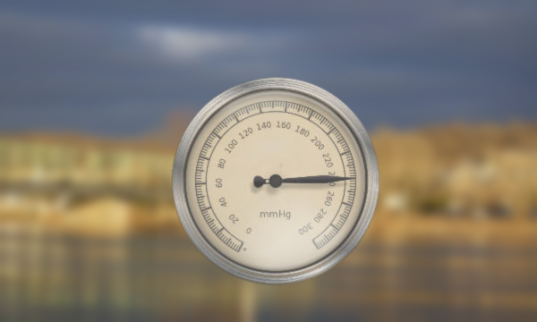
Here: 240 mmHg
